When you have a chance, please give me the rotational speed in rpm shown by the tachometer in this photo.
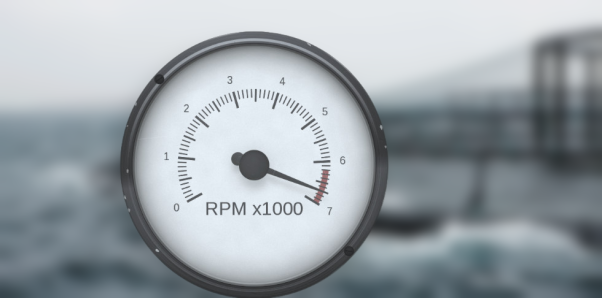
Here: 6700 rpm
